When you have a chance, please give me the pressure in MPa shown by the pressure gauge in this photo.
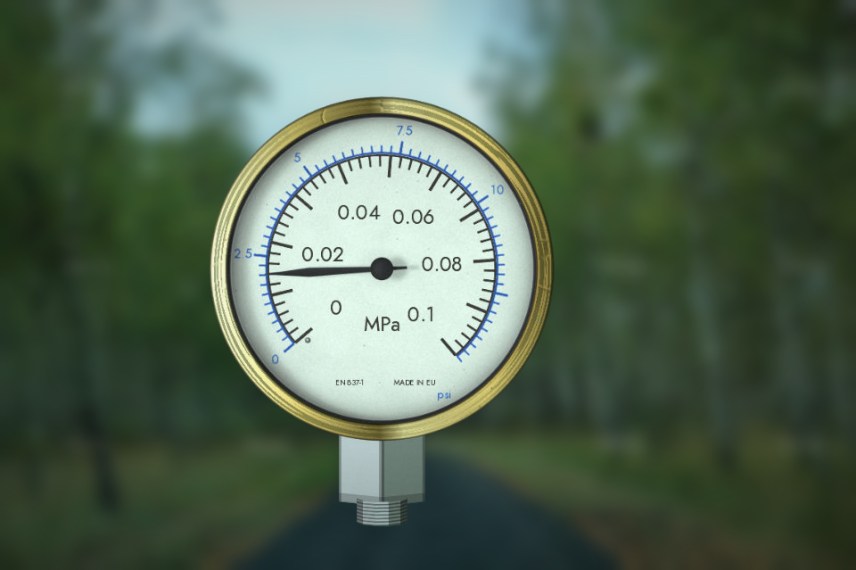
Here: 0.014 MPa
